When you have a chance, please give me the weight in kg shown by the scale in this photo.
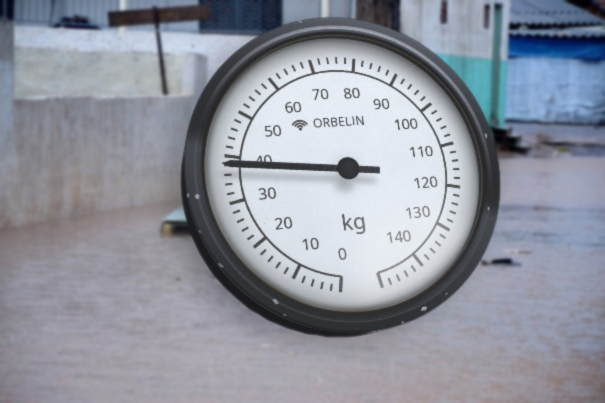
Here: 38 kg
